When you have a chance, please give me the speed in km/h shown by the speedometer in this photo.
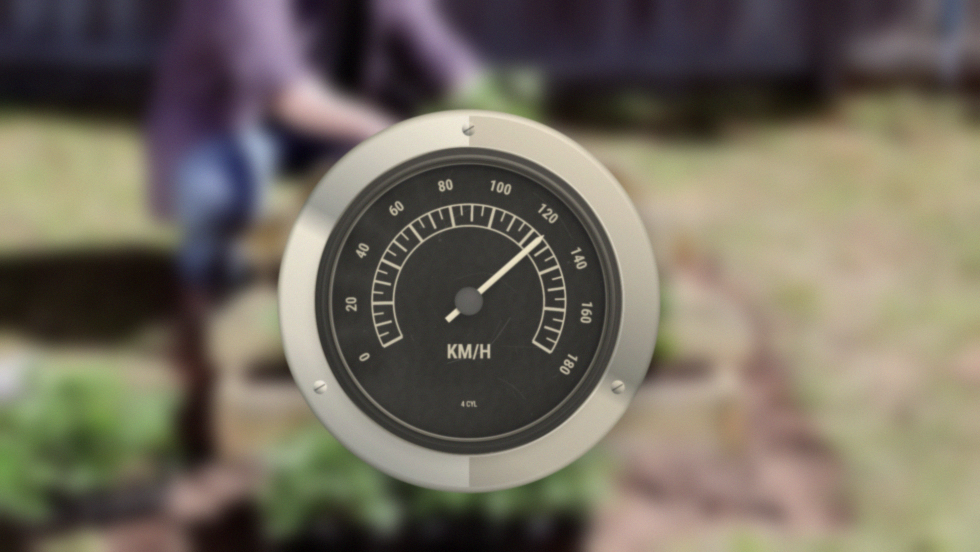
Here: 125 km/h
